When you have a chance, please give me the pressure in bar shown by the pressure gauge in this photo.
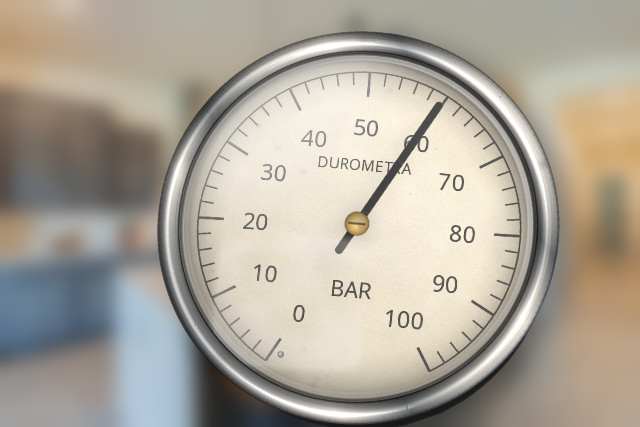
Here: 60 bar
